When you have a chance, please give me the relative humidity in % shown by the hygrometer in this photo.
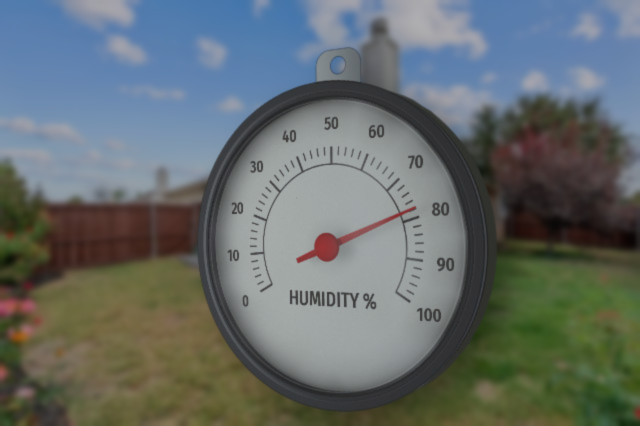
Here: 78 %
